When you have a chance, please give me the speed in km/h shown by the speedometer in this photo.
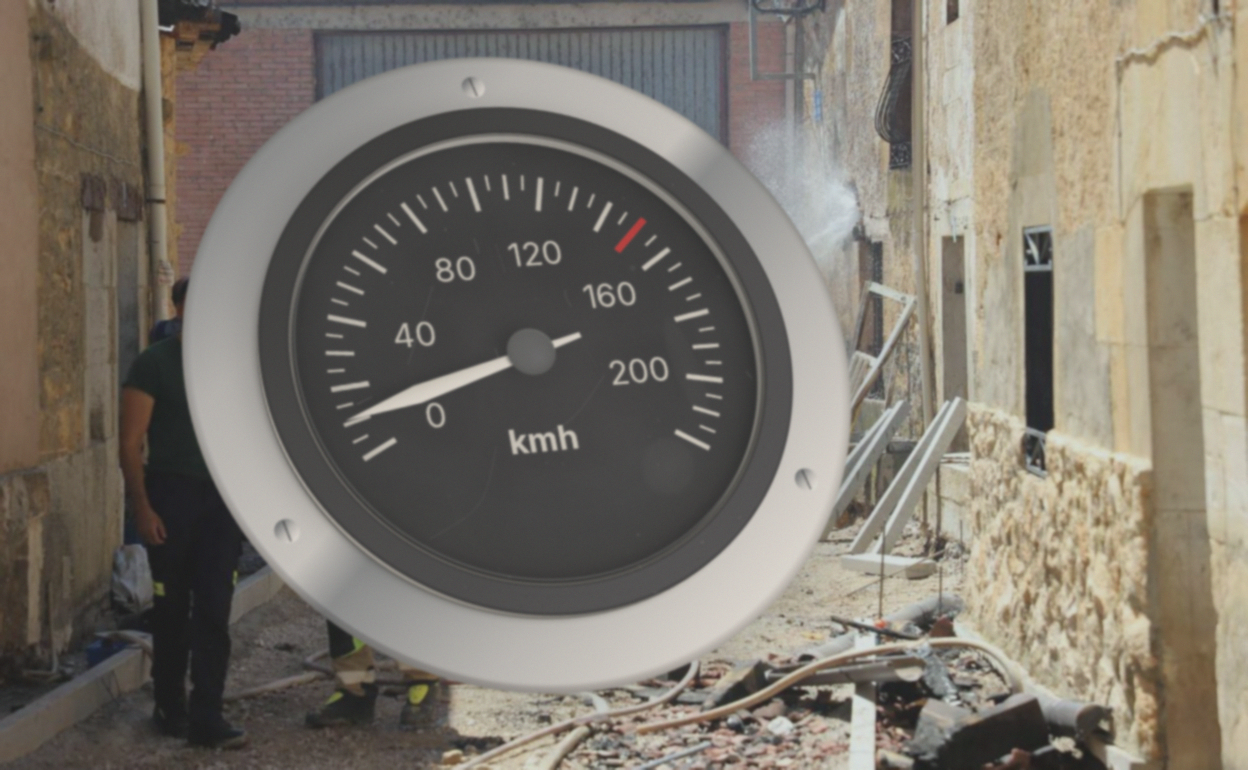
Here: 10 km/h
